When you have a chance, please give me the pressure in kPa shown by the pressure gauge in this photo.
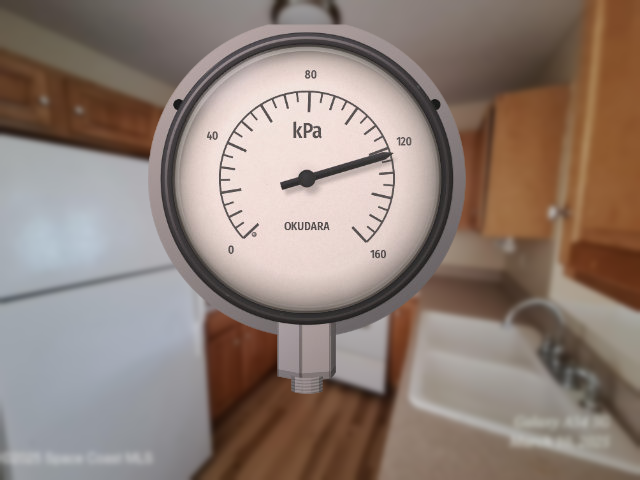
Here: 122.5 kPa
